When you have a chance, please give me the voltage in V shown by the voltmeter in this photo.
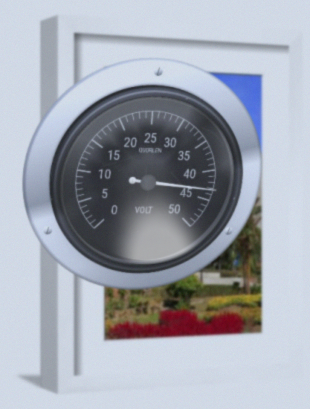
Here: 43 V
